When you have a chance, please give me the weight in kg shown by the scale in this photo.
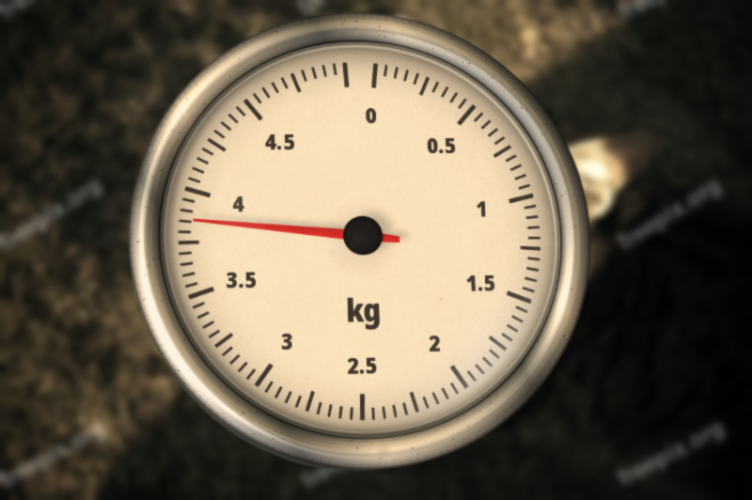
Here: 3.85 kg
